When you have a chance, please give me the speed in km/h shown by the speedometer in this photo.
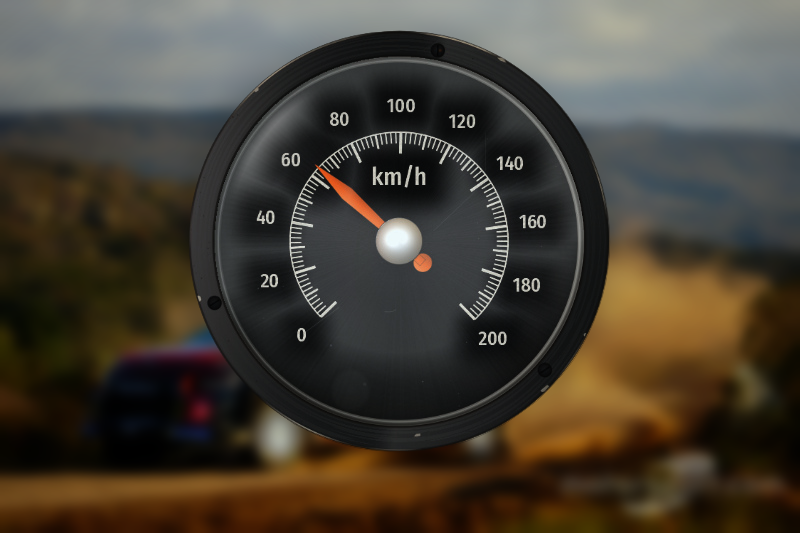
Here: 64 km/h
